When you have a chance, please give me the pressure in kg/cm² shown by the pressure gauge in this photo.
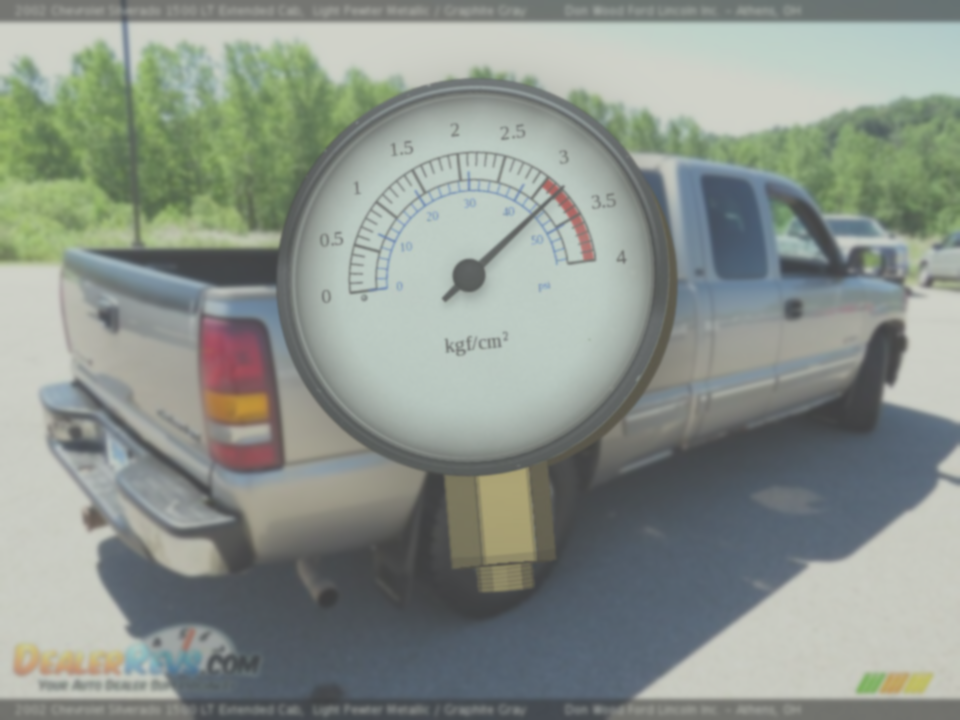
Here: 3.2 kg/cm²
